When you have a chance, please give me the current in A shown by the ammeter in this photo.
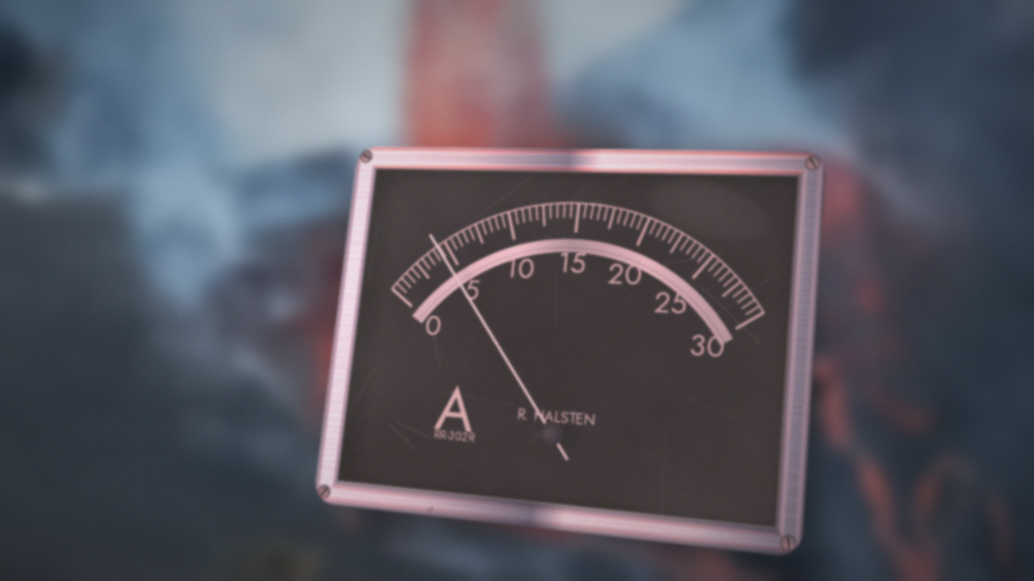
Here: 4.5 A
